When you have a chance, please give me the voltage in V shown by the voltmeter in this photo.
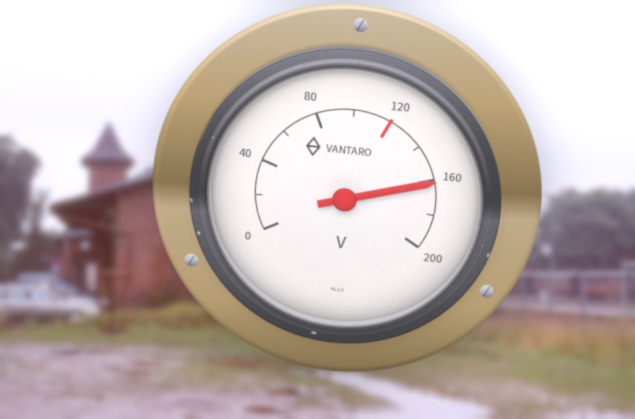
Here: 160 V
